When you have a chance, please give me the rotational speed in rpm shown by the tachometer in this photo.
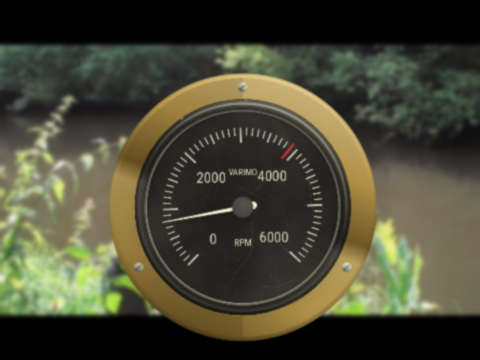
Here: 800 rpm
